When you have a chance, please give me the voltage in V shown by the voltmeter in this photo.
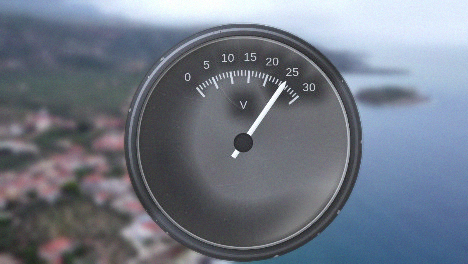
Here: 25 V
